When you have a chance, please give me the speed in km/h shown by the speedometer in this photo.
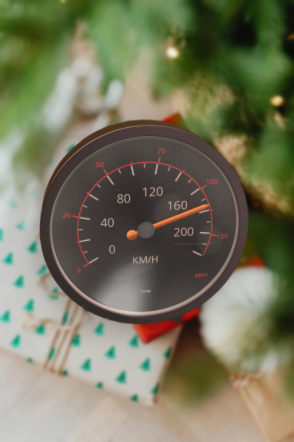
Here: 175 km/h
